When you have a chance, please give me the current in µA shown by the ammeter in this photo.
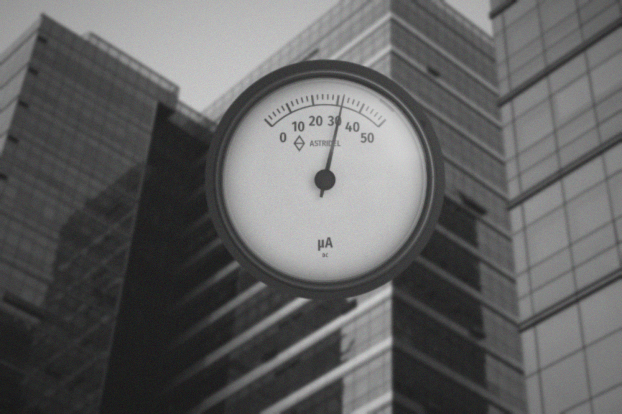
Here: 32 µA
